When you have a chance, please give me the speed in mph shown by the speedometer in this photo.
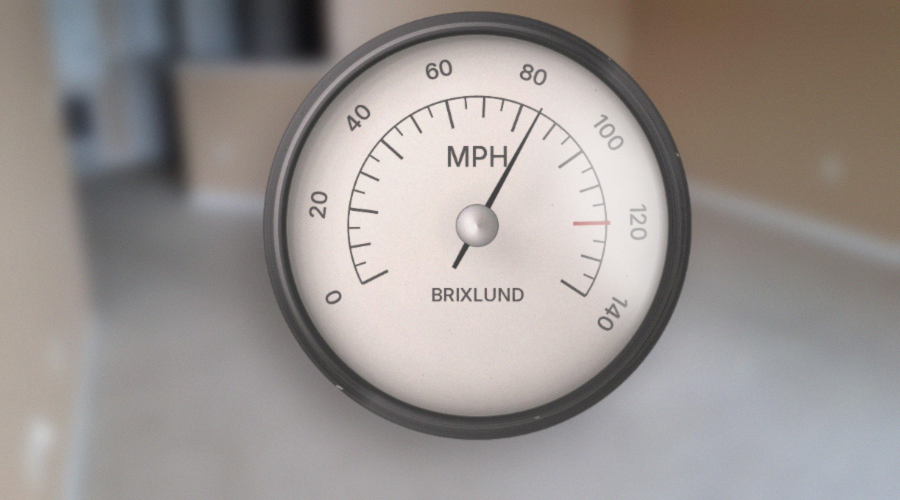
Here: 85 mph
